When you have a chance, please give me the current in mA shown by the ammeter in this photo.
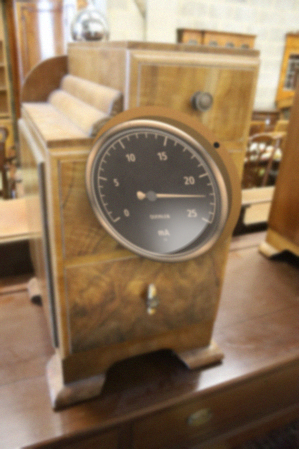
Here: 22 mA
